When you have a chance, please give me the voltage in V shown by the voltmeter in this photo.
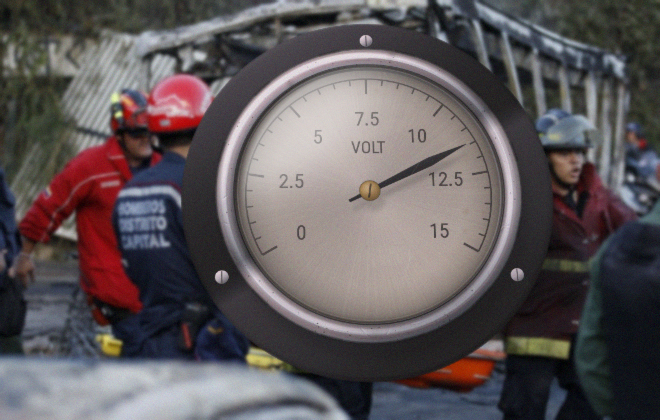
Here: 11.5 V
